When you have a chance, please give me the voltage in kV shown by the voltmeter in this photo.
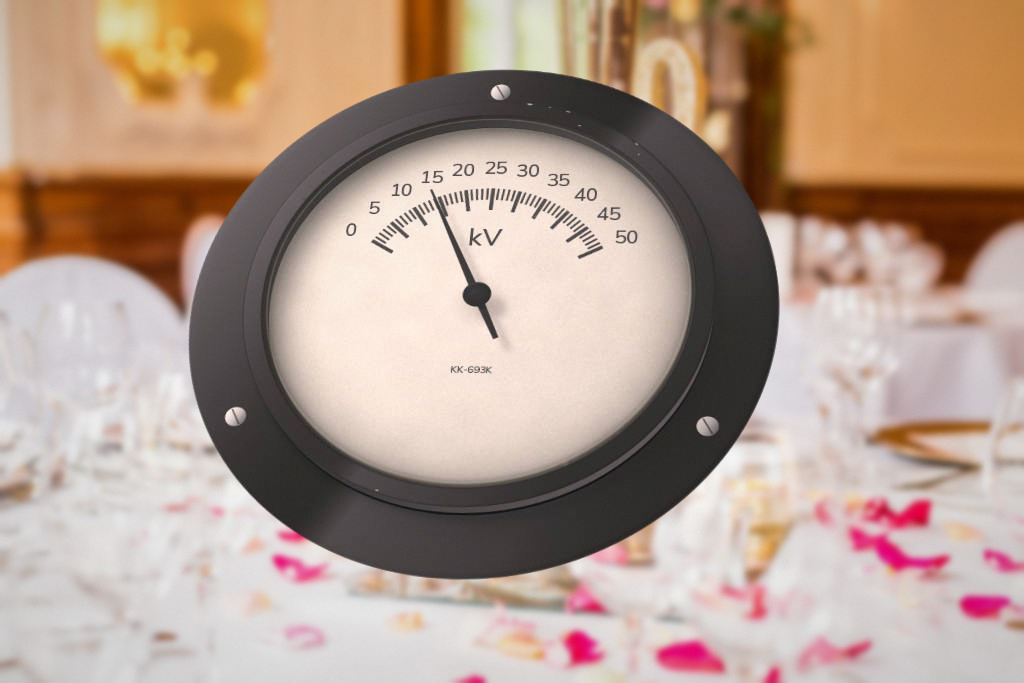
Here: 14 kV
